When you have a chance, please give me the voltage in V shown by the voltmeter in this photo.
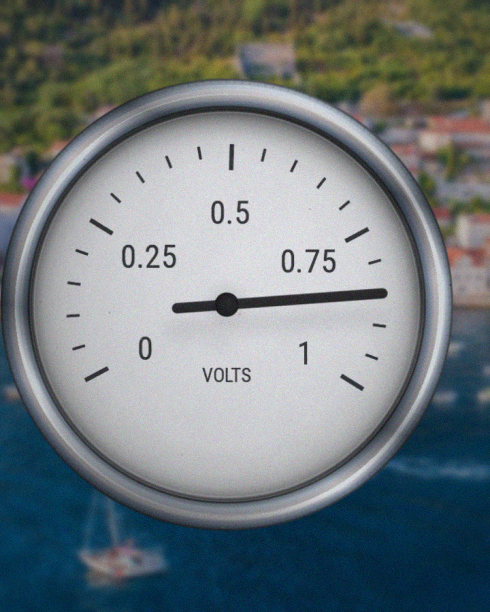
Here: 0.85 V
